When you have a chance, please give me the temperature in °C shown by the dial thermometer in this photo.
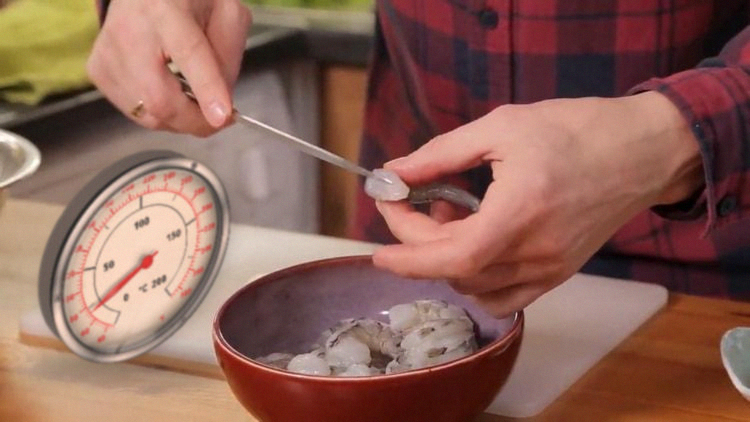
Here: 25 °C
